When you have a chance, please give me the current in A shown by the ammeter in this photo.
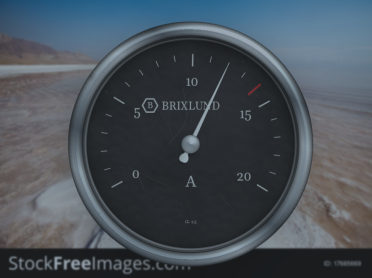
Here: 12 A
